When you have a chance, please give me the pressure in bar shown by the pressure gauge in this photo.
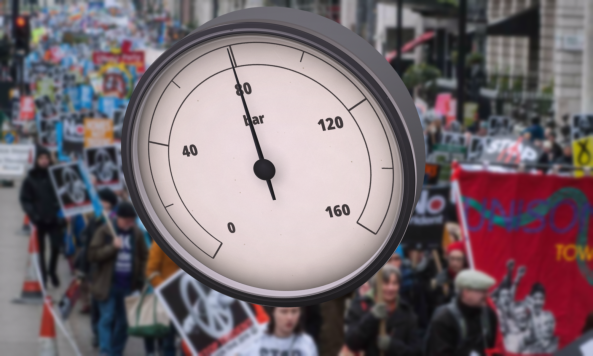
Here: 80 bar
